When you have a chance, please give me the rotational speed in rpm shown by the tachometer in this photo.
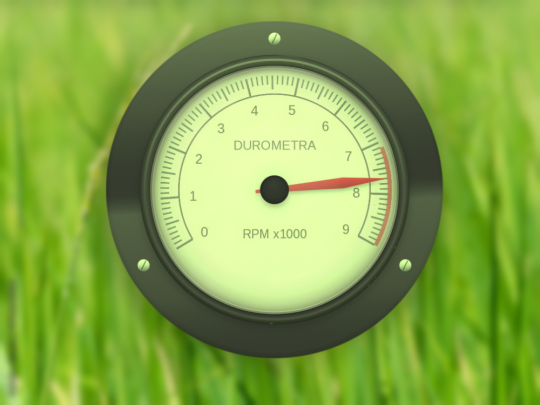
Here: 7700 rpm
